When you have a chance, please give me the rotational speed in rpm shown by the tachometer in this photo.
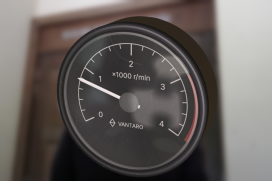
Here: 800 rpm
